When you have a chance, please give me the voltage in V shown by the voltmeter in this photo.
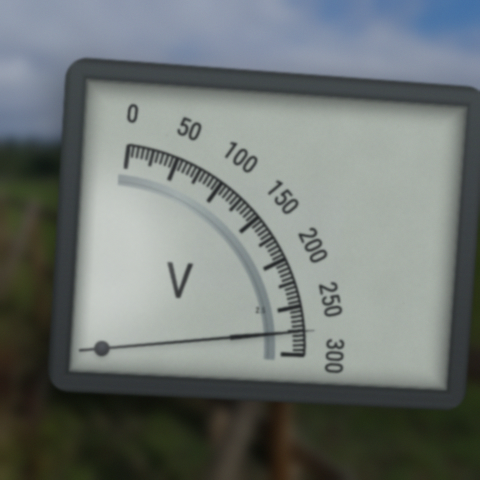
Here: 275 V
